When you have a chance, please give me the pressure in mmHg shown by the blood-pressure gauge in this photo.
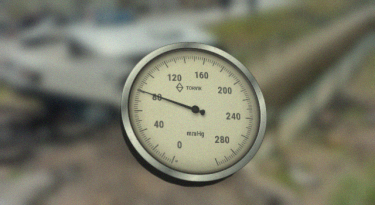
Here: 80 mmHg
